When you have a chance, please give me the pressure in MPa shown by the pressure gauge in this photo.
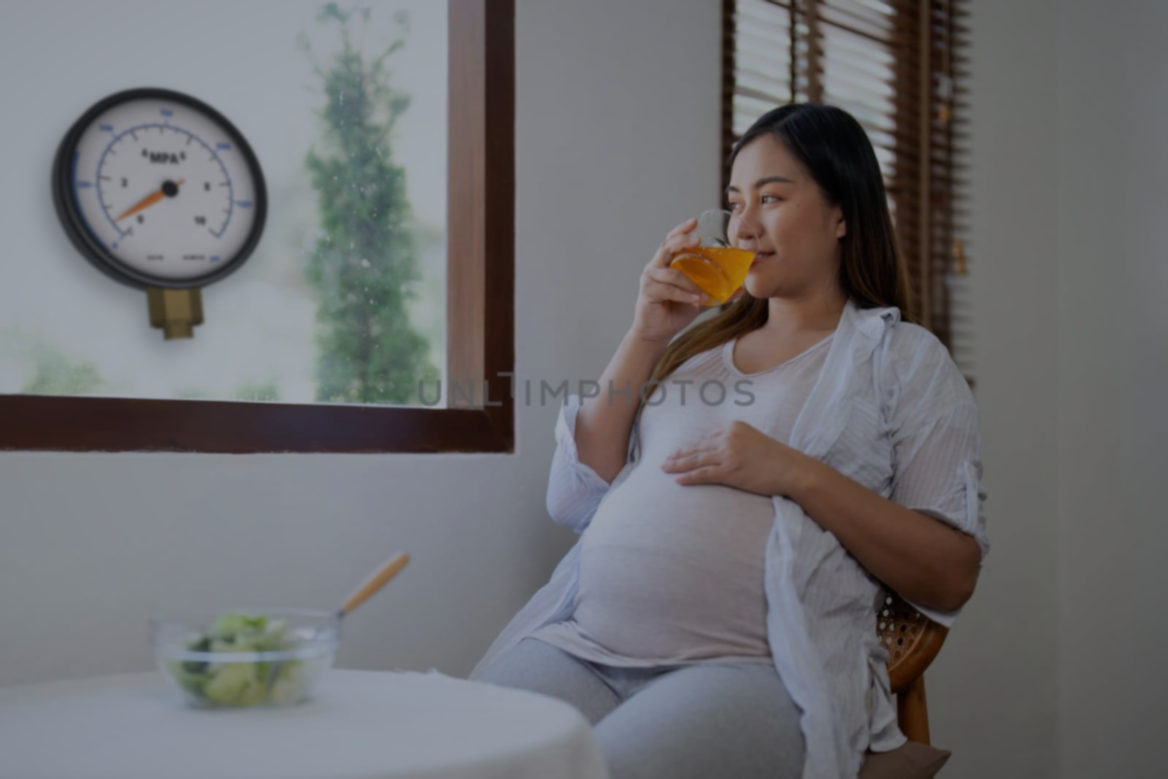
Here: 0.5 MPa
